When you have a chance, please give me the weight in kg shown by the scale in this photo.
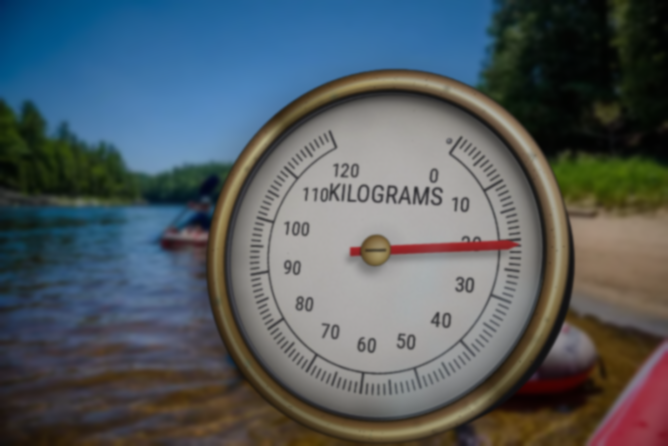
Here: 21 kg
